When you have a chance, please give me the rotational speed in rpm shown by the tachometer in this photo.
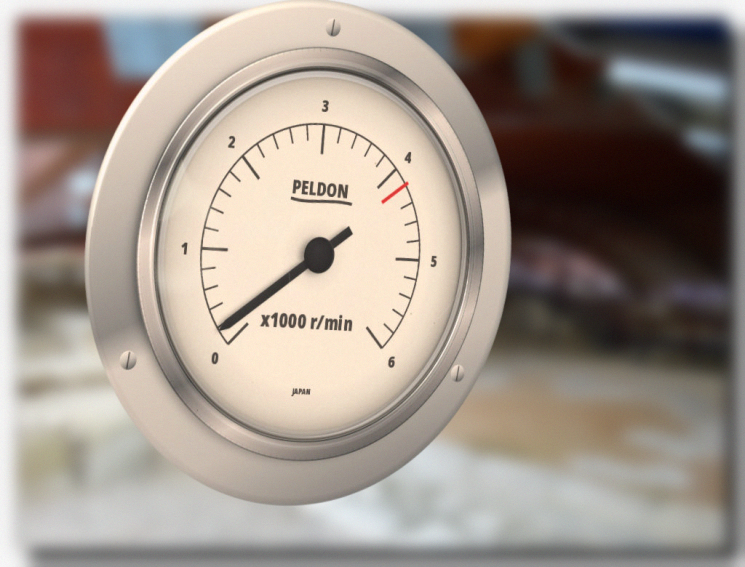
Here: 200 rpm
